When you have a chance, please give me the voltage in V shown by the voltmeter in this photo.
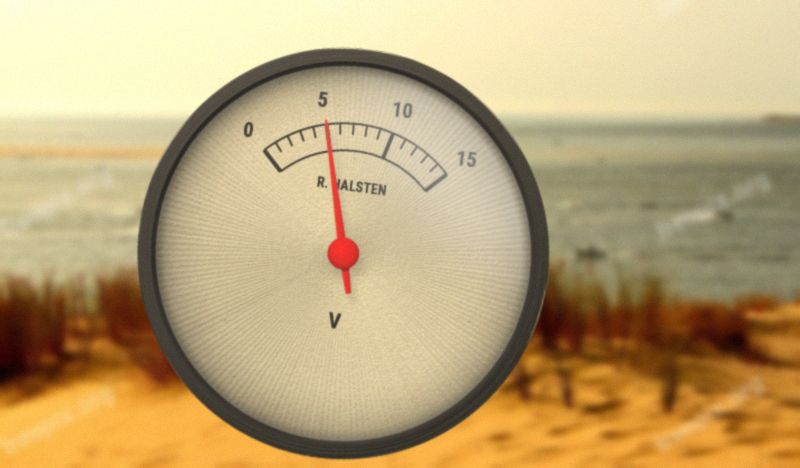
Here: 5 V
